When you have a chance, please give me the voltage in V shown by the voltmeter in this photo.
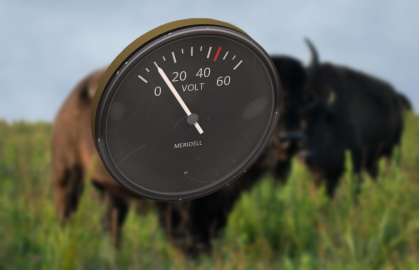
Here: 10 V
